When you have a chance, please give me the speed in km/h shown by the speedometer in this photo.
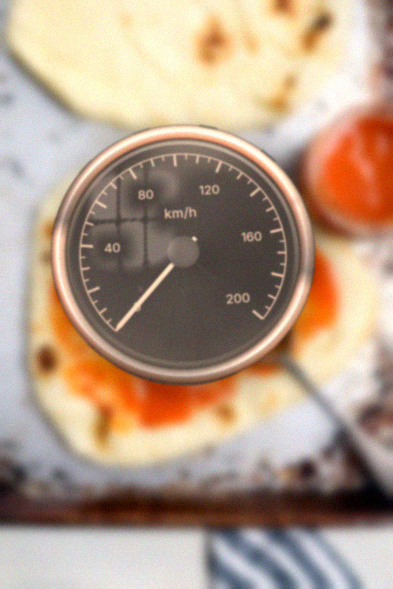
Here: 0 km/h
